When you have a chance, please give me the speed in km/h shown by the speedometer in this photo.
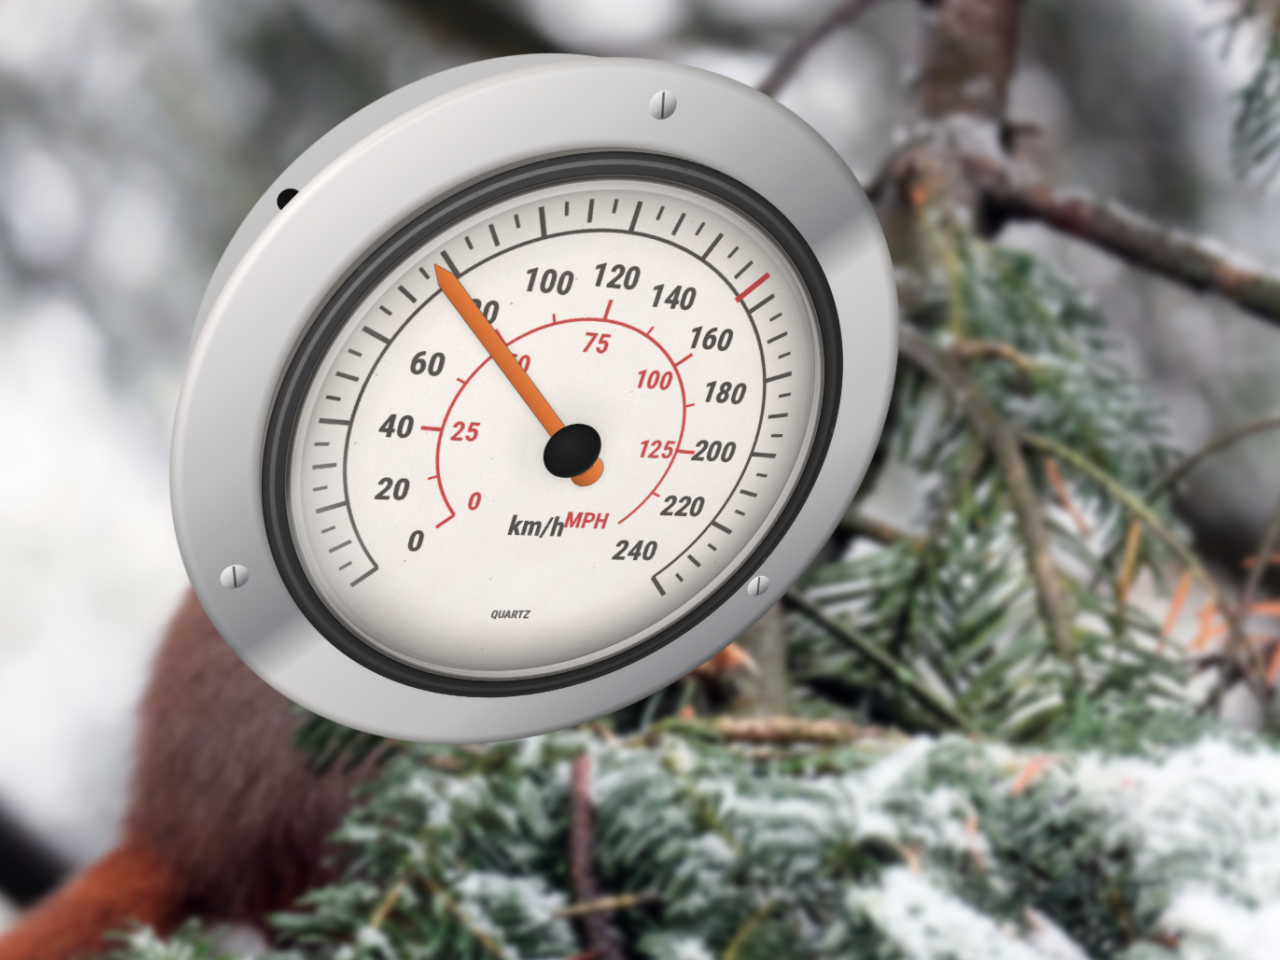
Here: 77.5 km/h
